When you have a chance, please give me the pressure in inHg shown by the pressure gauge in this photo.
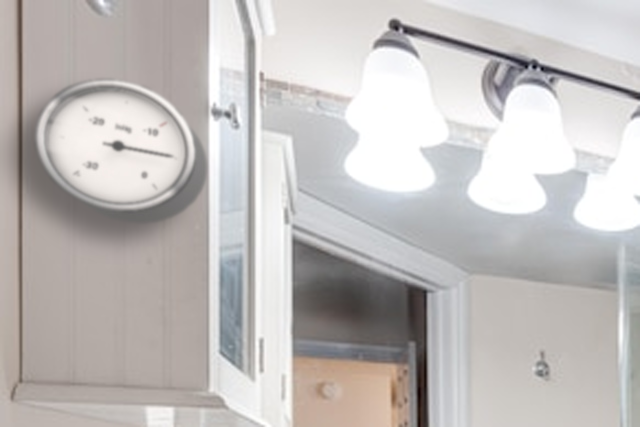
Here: -5 inHg
